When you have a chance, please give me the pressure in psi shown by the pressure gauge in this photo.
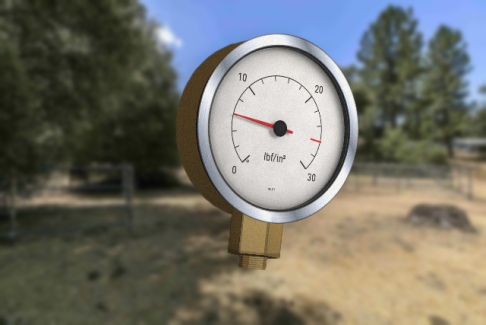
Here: 6 psi
